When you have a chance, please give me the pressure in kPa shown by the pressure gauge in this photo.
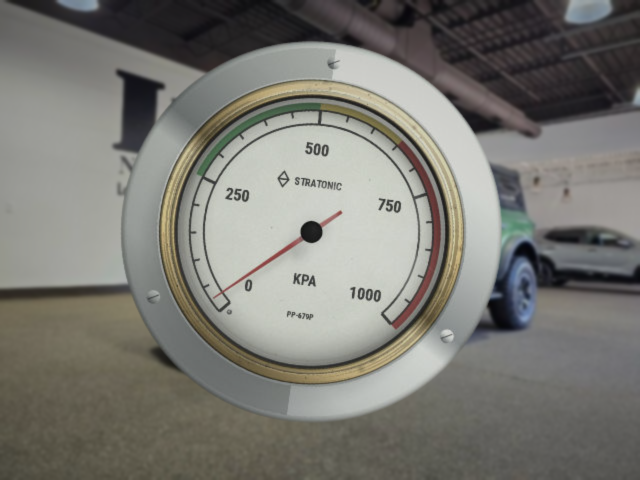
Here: 25 kPa
